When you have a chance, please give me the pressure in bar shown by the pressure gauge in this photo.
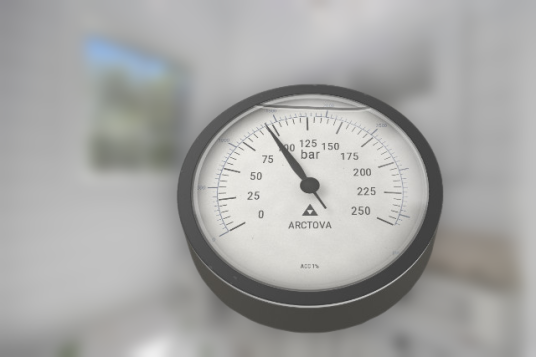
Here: 95 bar
